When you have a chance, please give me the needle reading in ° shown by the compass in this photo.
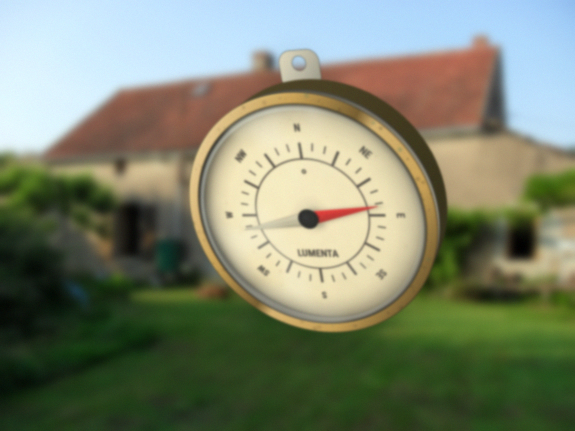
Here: 80 °
